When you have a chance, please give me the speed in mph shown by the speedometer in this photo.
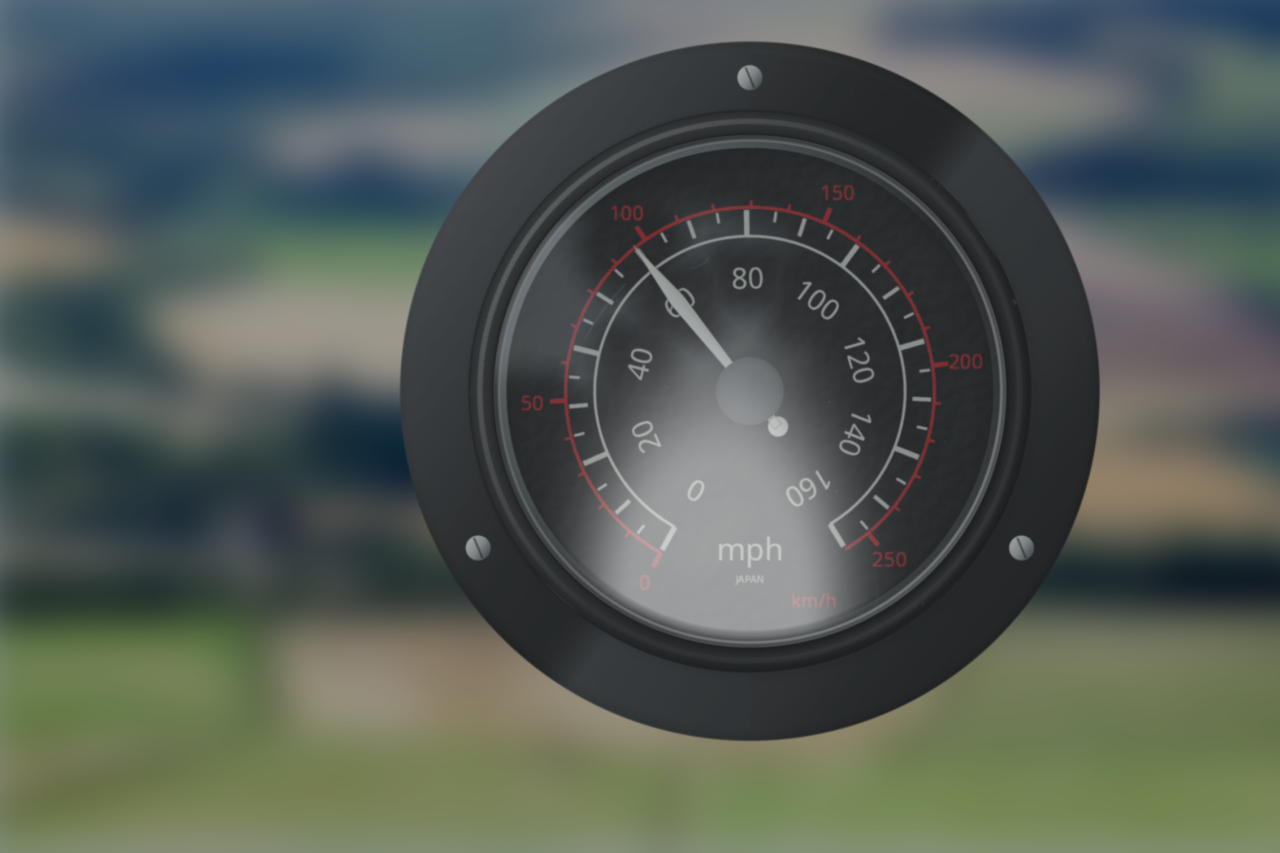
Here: 60 mph
